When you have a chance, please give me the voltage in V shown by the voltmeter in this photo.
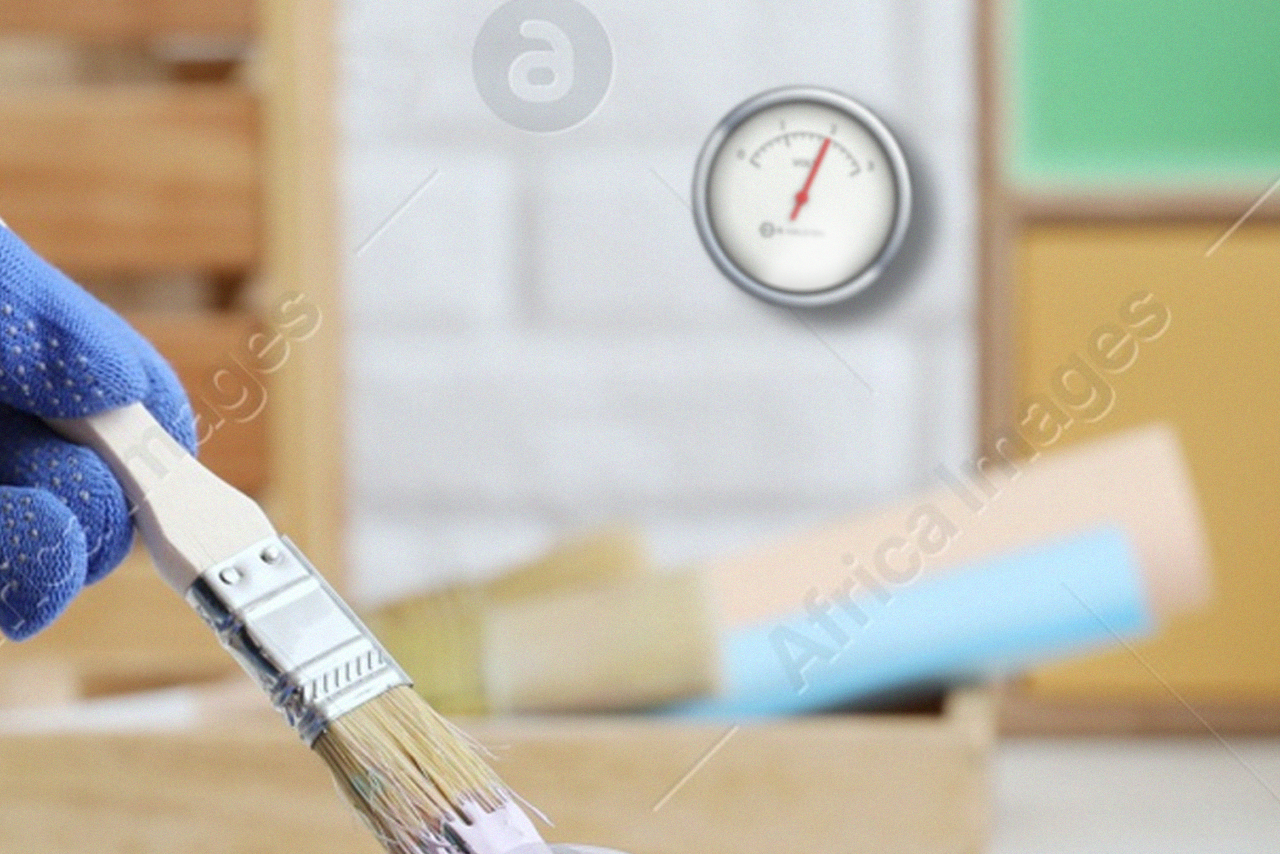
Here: 2 V
